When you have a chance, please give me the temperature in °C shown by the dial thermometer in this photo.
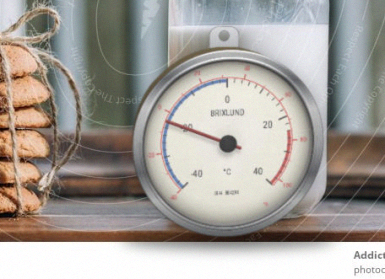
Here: -20 °C
